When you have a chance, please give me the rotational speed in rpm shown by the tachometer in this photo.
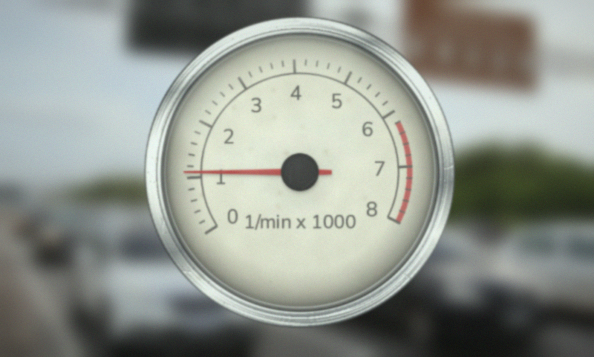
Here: 1100 rpm
